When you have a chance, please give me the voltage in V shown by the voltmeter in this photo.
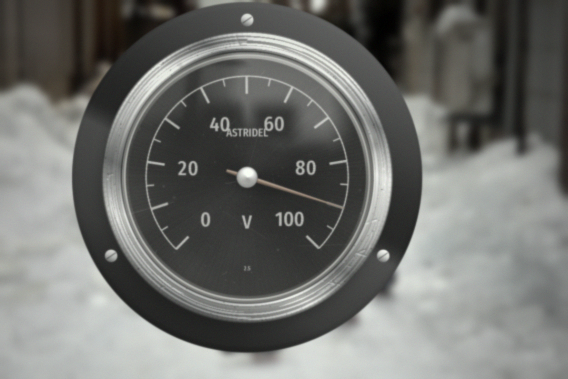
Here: 90 V
